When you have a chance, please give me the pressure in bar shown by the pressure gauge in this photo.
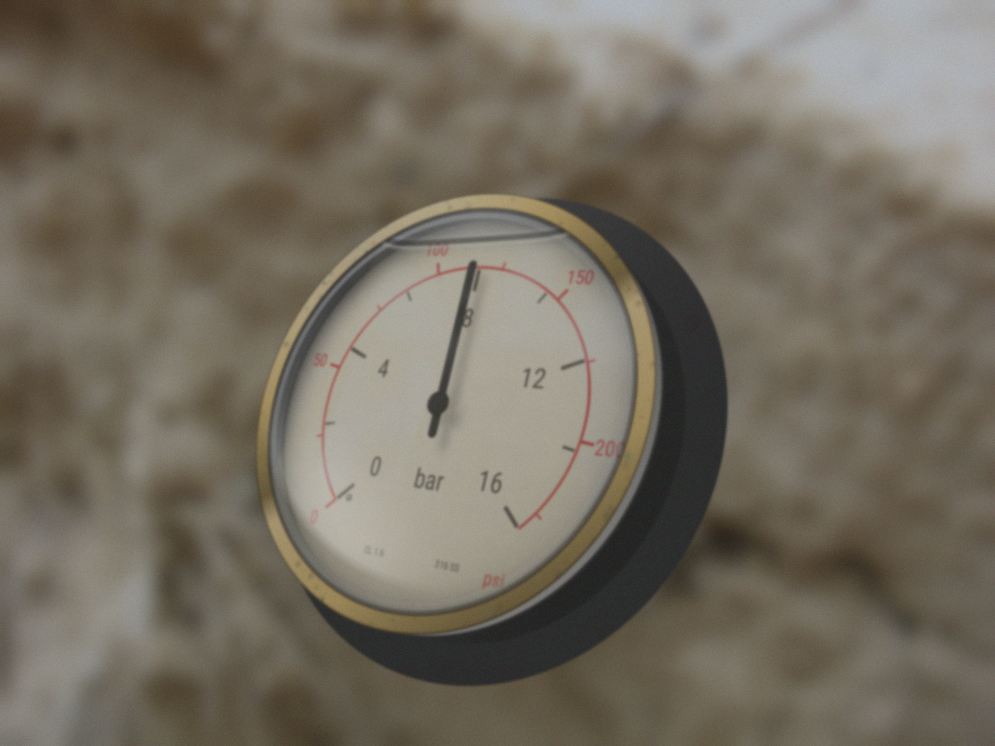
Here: 8 bar
